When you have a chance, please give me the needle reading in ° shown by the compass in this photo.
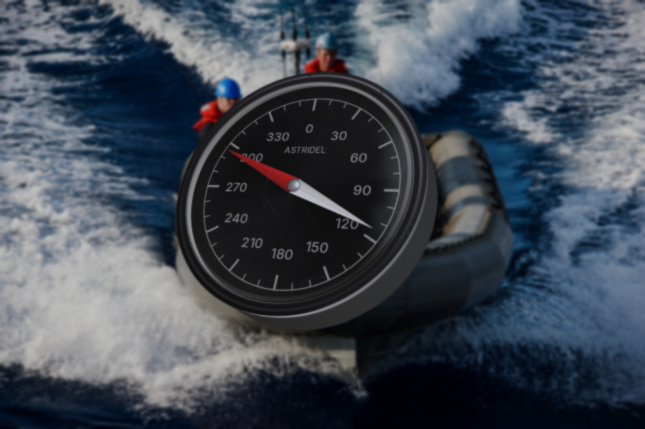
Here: 295 °
